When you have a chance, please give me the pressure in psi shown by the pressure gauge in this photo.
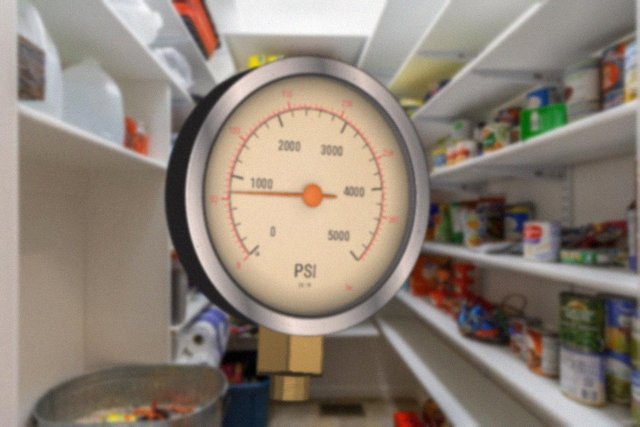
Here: 800 psi
